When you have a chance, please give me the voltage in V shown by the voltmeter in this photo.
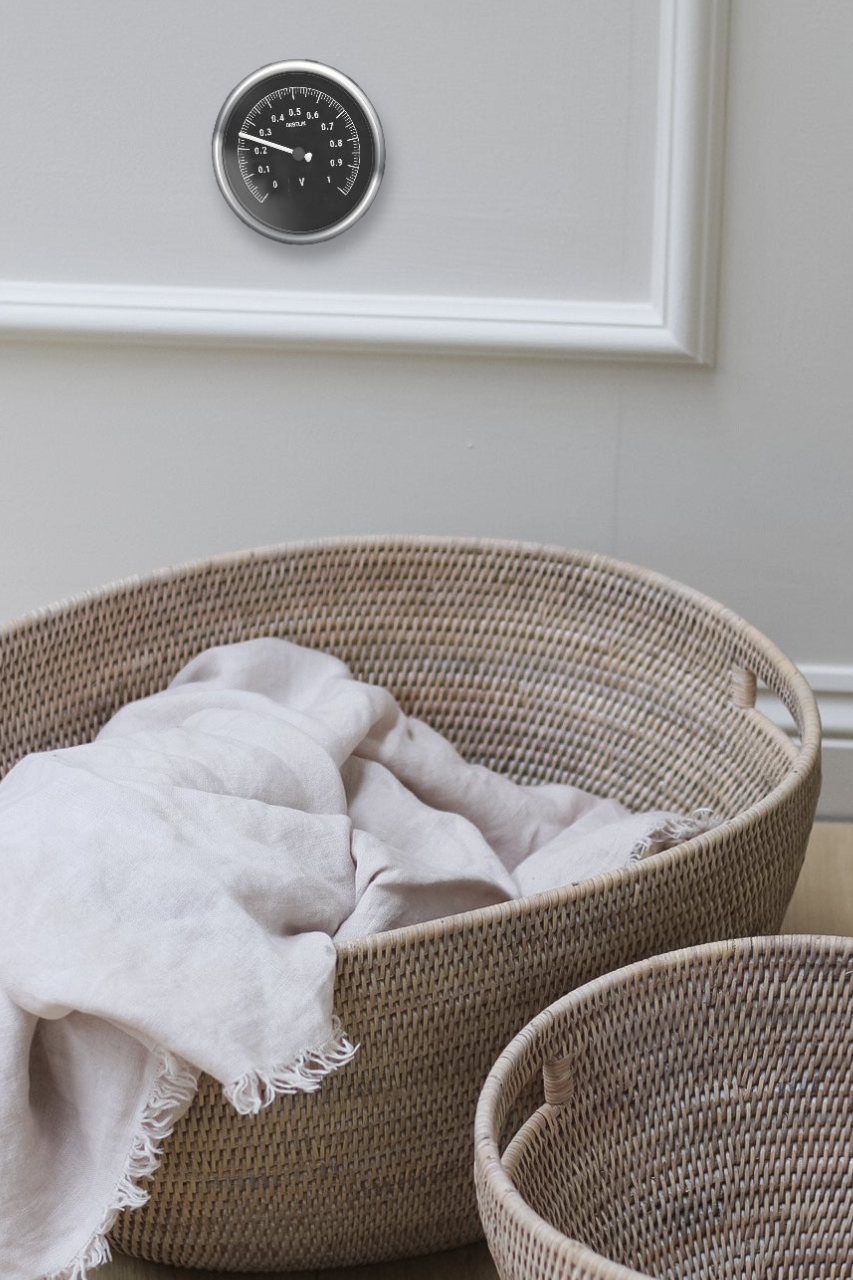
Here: 0.25 V
